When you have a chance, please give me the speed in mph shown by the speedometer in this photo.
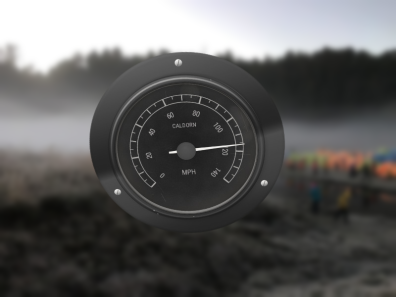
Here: 115 mph
